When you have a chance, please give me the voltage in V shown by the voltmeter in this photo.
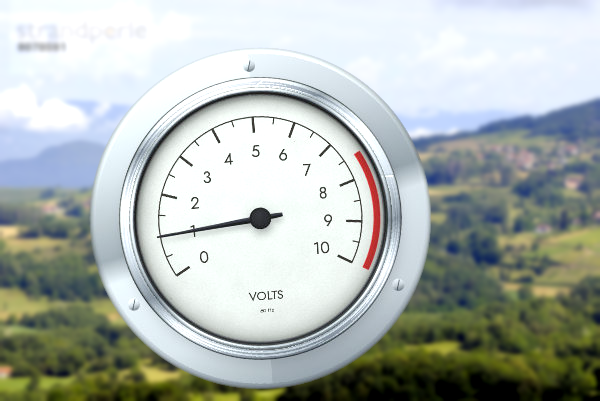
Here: 1 V
